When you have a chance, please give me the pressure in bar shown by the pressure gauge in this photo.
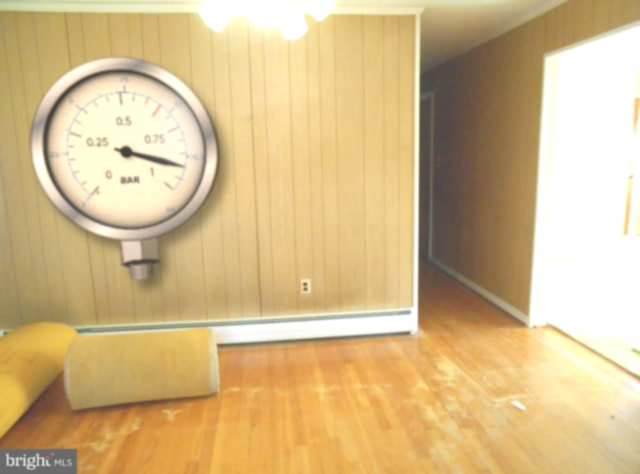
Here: 0.9 bar
